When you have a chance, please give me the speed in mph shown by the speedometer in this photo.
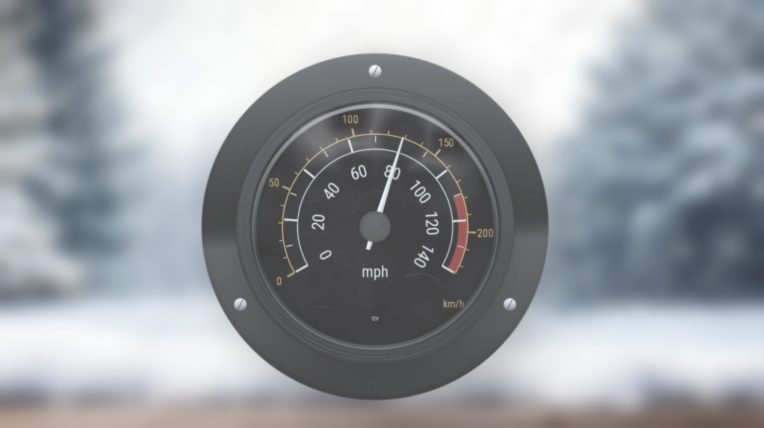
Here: 80 mph
